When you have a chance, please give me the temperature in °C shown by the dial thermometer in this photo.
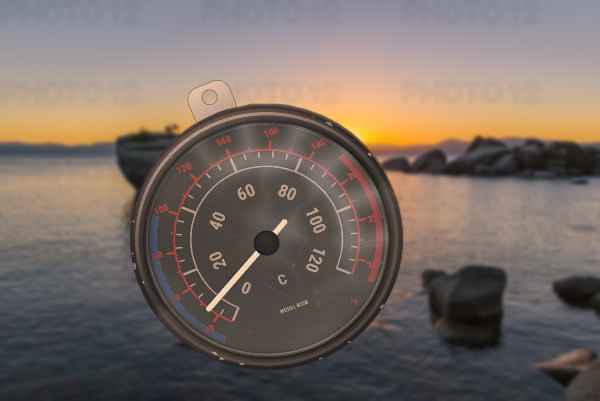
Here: 8 °C
